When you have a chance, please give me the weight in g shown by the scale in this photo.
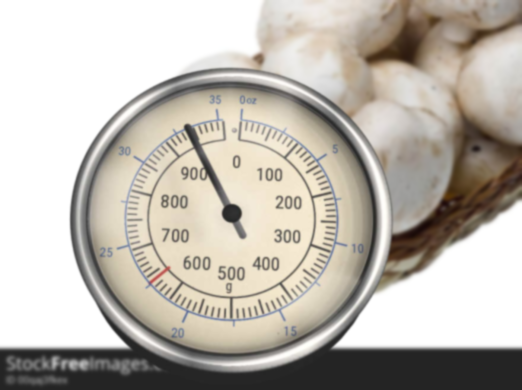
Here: 940 g
